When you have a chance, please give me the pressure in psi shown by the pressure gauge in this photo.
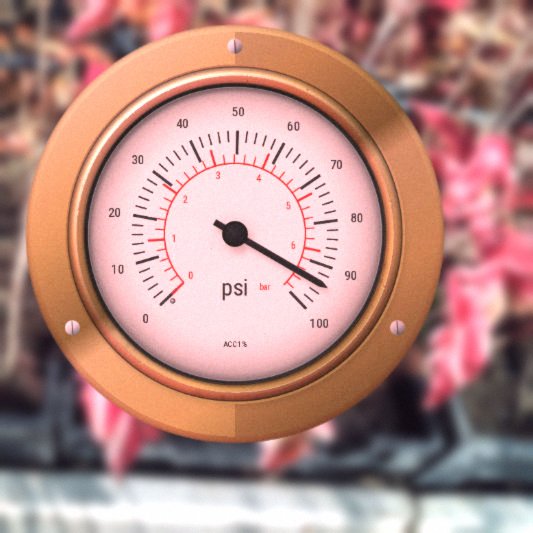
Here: 94 psi
